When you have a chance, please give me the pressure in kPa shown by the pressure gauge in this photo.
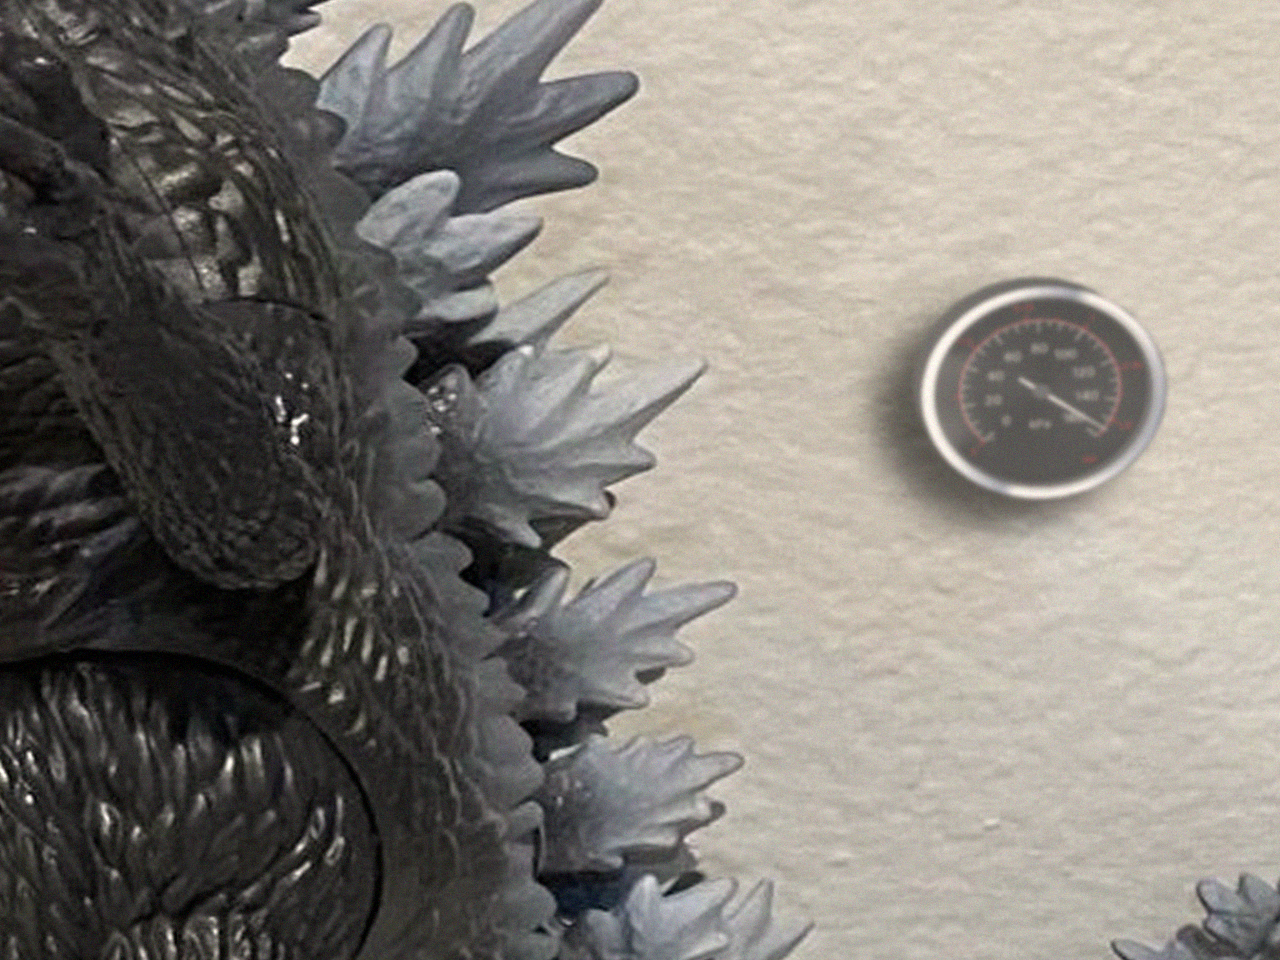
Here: 155 kPa
